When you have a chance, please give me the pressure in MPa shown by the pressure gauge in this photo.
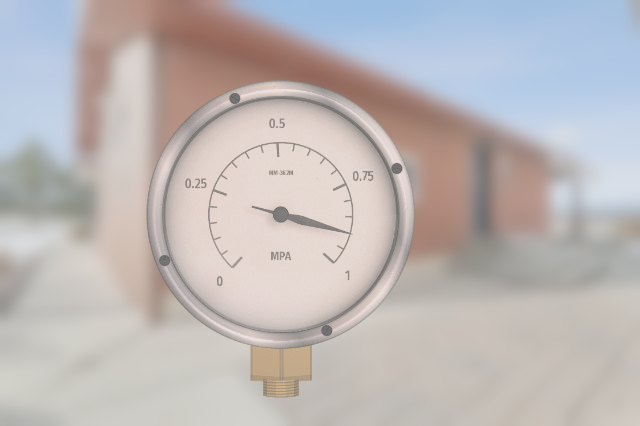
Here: 0.9 MPa
